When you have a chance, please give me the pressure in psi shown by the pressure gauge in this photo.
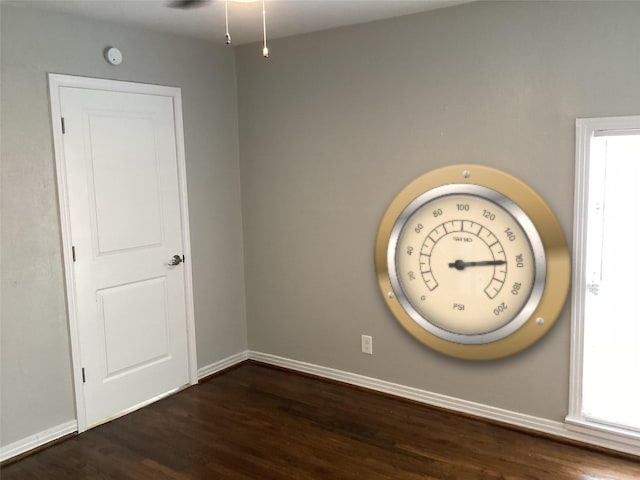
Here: 160 psi
